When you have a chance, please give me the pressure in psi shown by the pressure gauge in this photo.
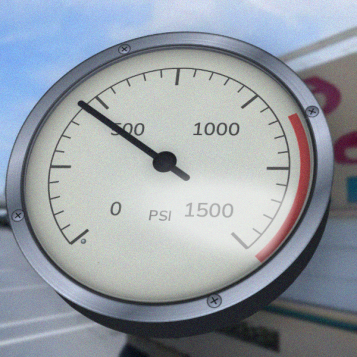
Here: 450 psi
